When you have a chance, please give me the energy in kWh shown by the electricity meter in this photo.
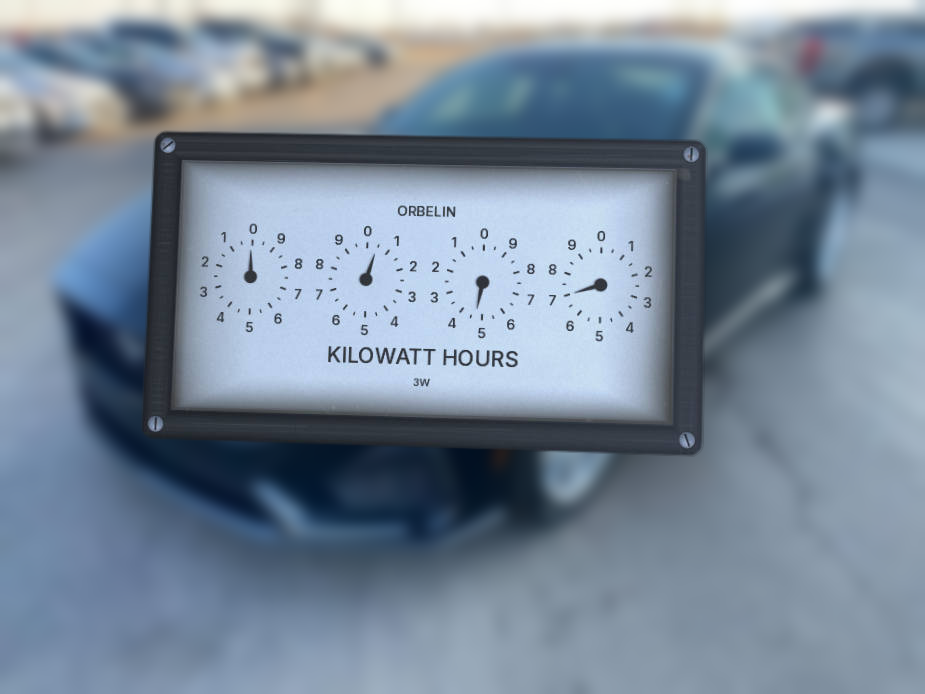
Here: 47 kWh
